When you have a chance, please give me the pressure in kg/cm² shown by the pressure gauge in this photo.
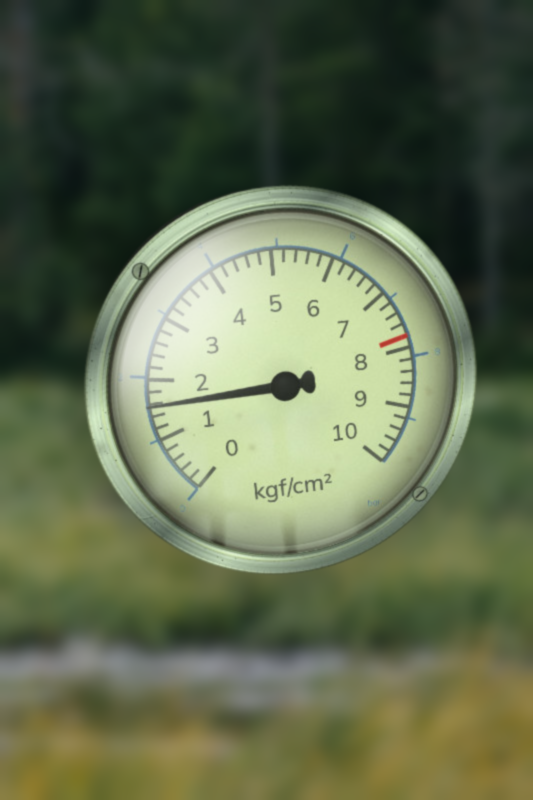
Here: 1.6 kg/cm²
